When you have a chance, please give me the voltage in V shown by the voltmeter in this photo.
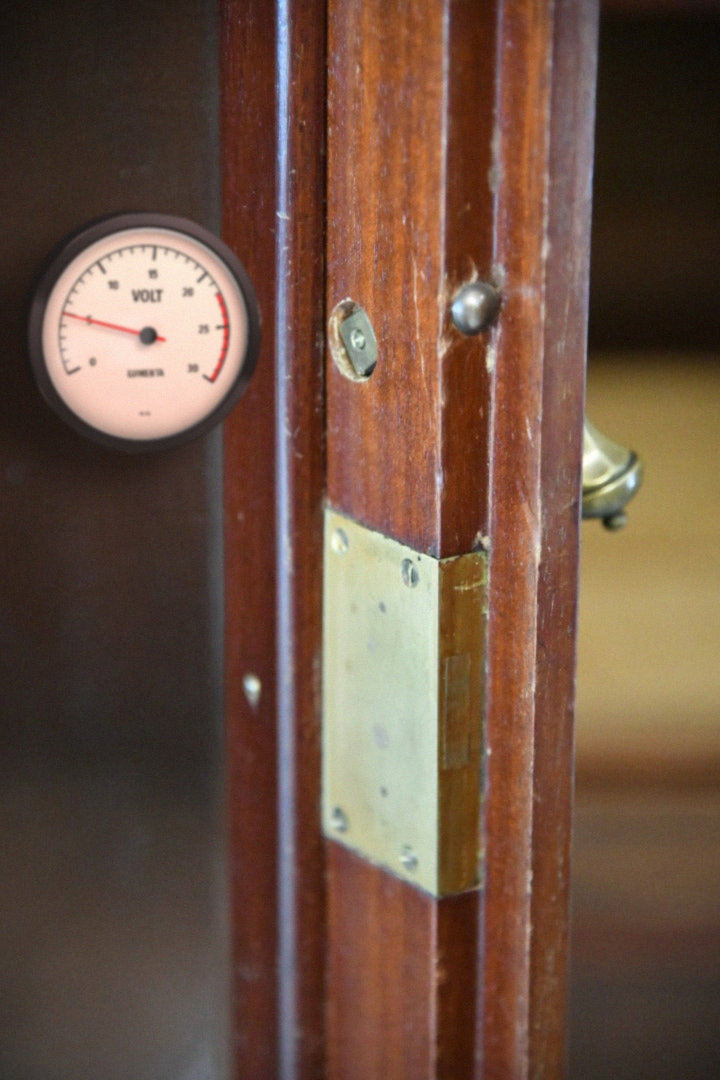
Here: 5 V
